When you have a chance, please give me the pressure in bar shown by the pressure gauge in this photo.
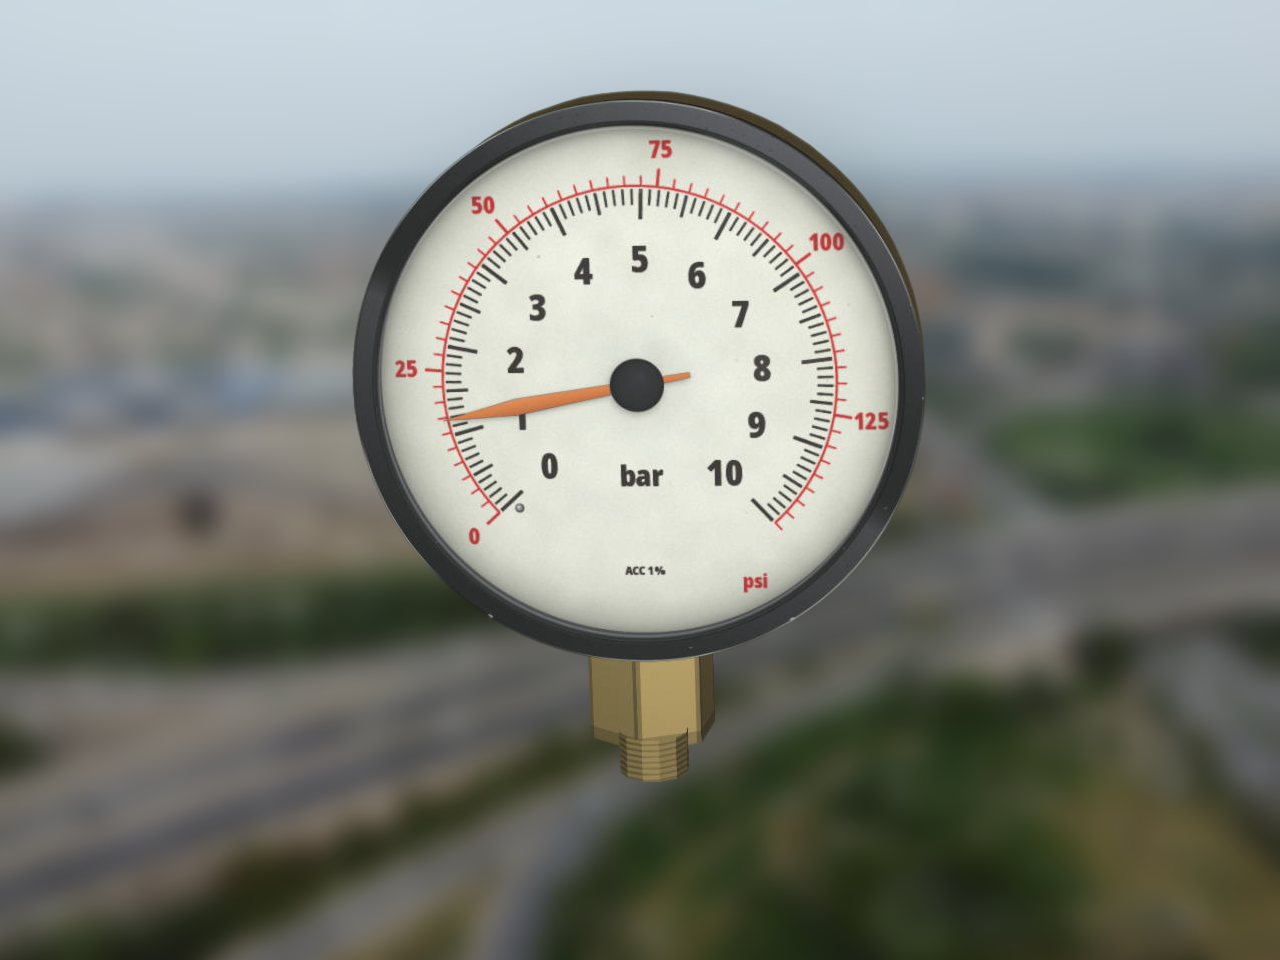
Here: 1.2 bar
